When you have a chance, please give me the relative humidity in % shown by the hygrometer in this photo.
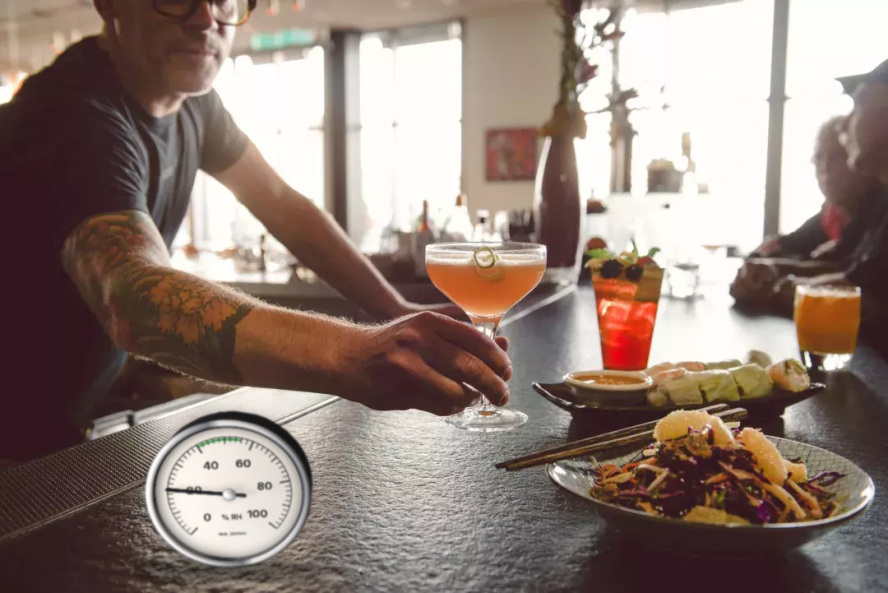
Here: 20 %
